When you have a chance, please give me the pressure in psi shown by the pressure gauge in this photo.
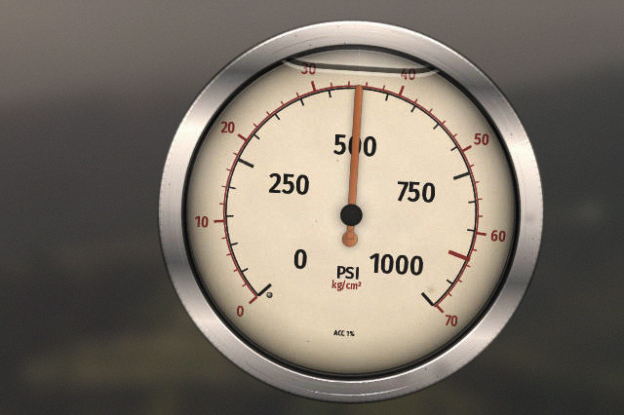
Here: 500 psi
